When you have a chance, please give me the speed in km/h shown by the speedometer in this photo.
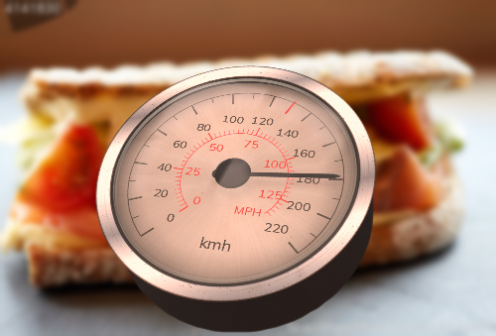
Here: 180 km/h
